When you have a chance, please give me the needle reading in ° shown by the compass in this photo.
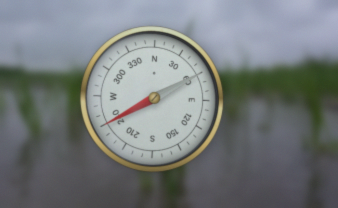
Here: 240 °
